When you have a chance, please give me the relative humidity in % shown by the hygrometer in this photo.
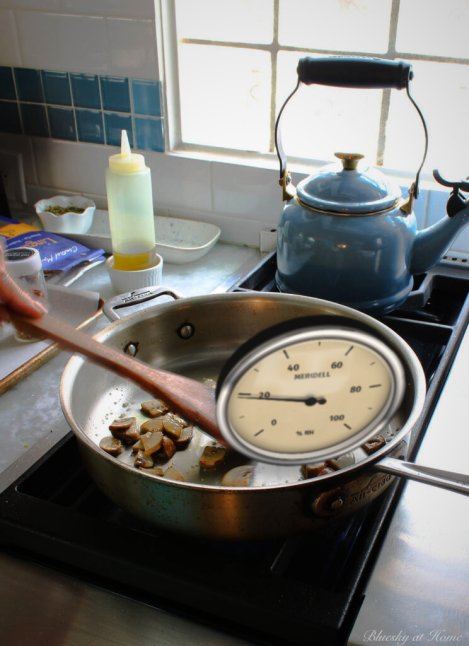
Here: 20 %
